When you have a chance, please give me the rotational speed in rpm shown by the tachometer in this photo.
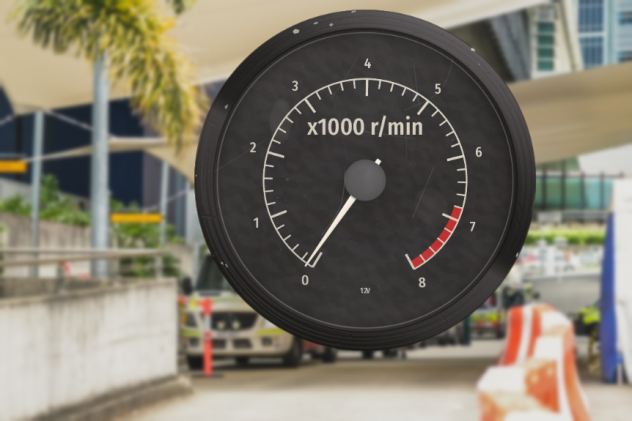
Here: 100 rpm
